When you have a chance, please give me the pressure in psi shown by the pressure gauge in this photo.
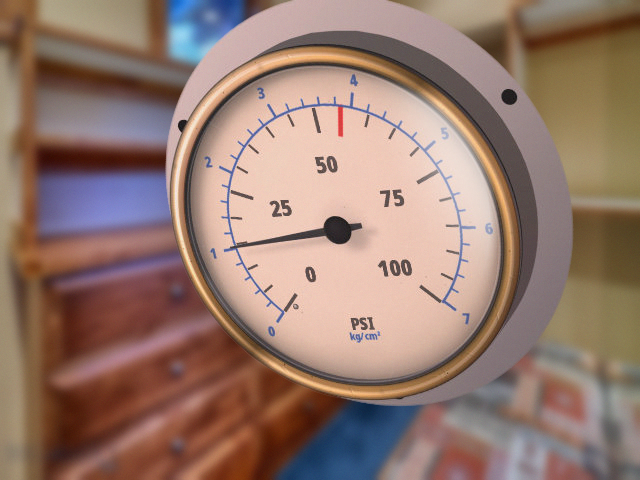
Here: 15 psi
